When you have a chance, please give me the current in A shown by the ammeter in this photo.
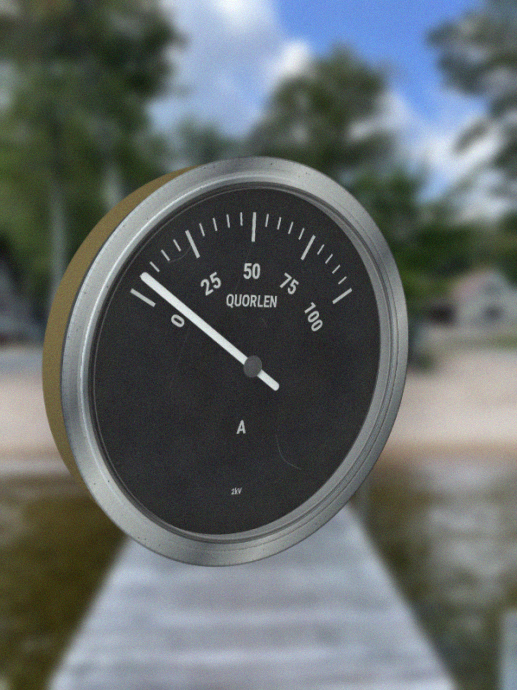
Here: 5 A
